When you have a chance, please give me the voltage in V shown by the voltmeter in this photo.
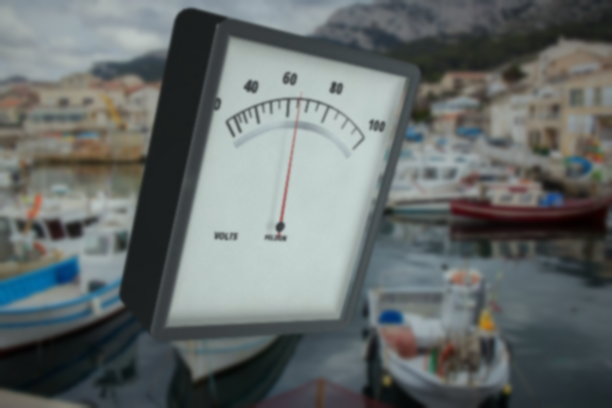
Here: 65 V
